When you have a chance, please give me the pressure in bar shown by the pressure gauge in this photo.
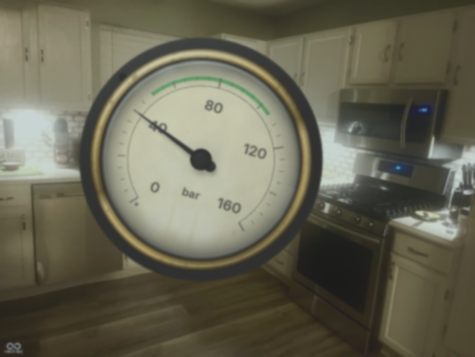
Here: 40 bar
